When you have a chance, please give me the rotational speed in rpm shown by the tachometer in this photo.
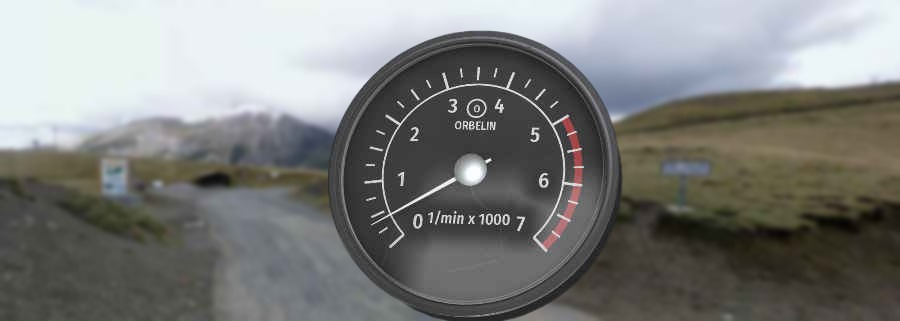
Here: 375 rpm
